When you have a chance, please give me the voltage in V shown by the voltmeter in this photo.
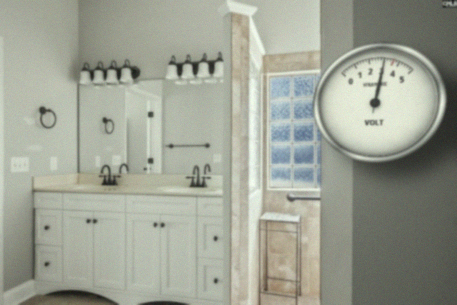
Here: 3 V
